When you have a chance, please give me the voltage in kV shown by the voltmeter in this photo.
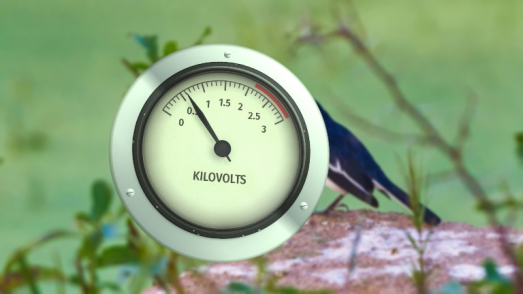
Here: 0.6 kV
